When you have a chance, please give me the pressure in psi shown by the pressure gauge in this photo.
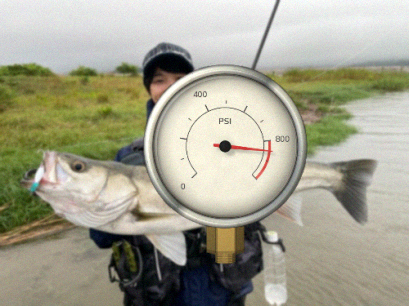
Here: 850 psi
